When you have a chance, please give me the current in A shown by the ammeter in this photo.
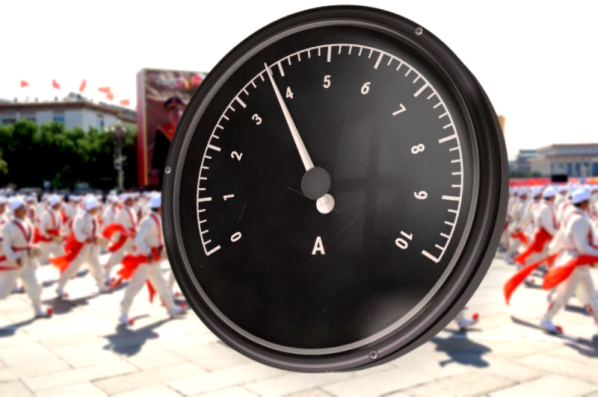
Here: 3.8 A
